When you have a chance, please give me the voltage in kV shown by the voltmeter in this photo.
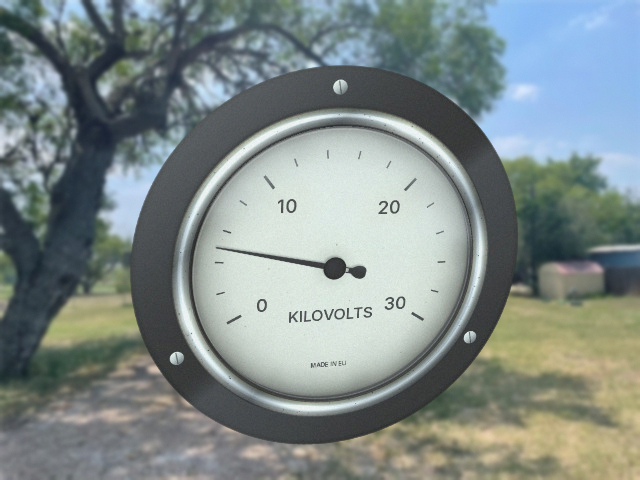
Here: 5 kV
